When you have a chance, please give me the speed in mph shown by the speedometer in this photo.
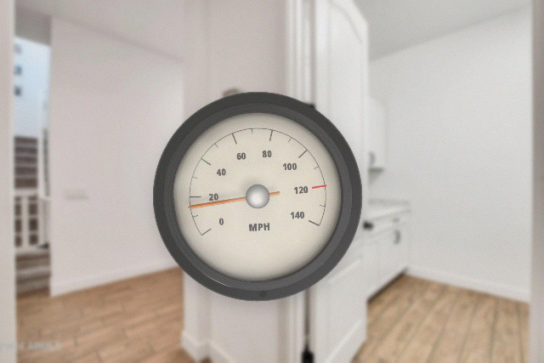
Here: 15 mph
